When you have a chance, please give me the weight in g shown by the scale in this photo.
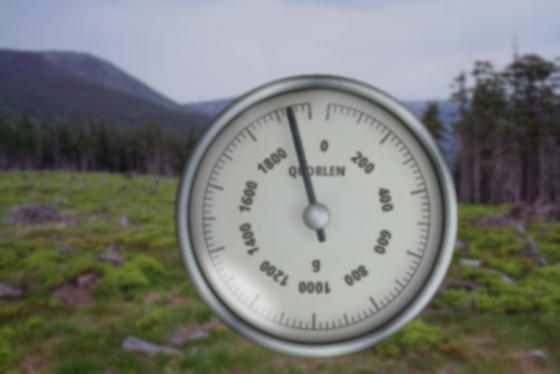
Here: 1940 g
